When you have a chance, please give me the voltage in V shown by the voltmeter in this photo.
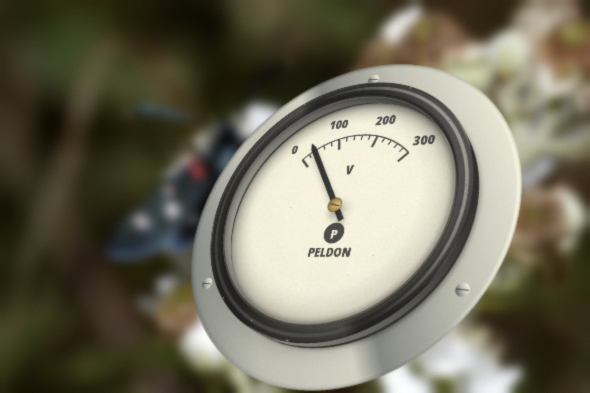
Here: 40 V
